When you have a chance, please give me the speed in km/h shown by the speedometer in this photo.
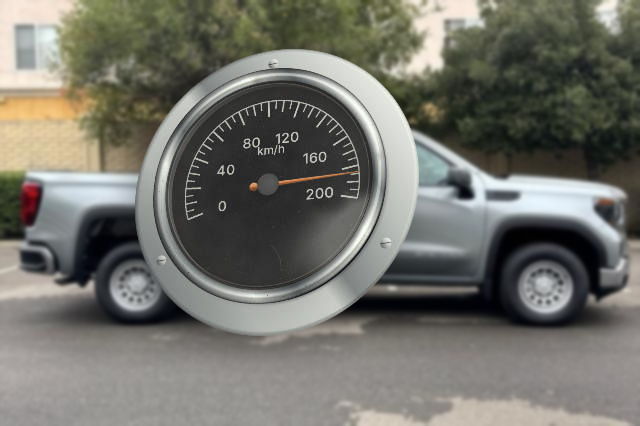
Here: 185 km/h
